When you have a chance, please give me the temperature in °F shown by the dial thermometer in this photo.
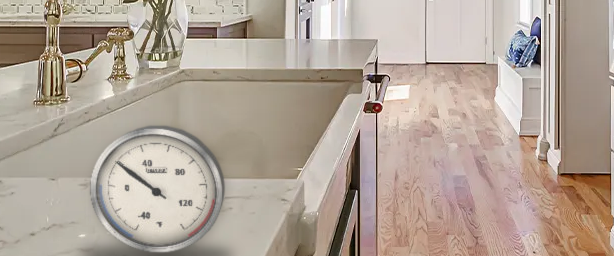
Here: 20 °F
